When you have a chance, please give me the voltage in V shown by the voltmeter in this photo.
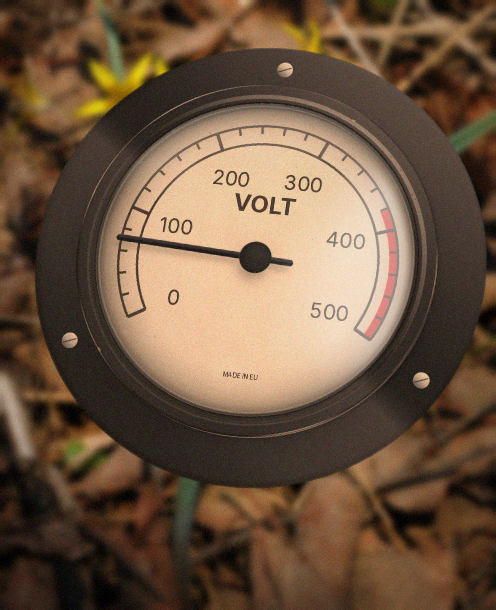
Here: 70 V
